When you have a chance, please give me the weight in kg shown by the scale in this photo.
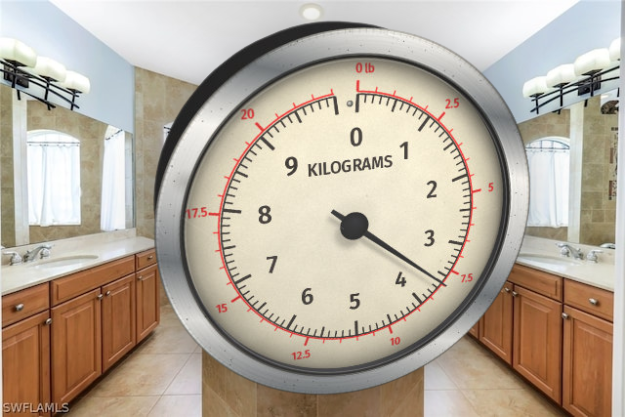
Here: 3.6 kg
